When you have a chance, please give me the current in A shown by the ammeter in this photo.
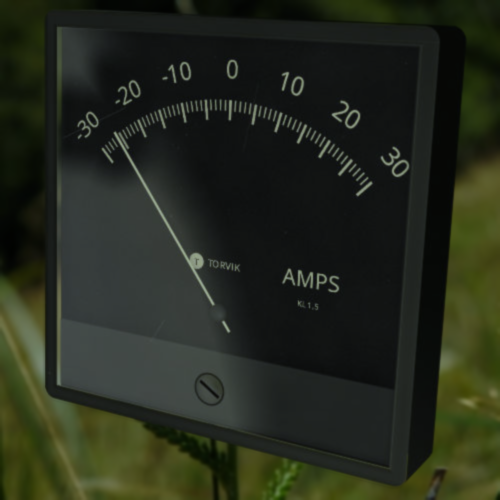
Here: -25 A
